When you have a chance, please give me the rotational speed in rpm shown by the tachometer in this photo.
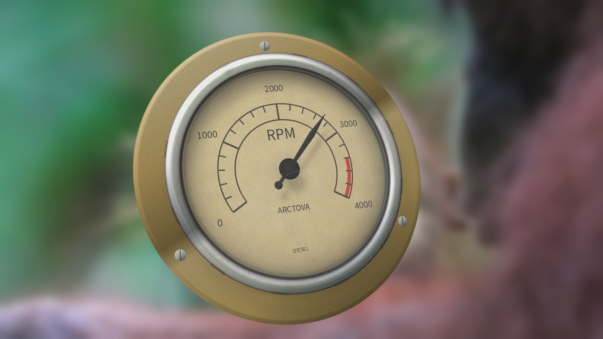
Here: 2700 rpm
